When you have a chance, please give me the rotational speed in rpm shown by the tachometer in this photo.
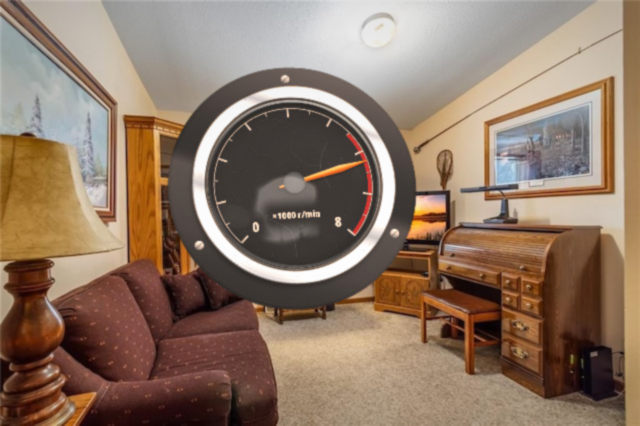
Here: 6250 rpm
